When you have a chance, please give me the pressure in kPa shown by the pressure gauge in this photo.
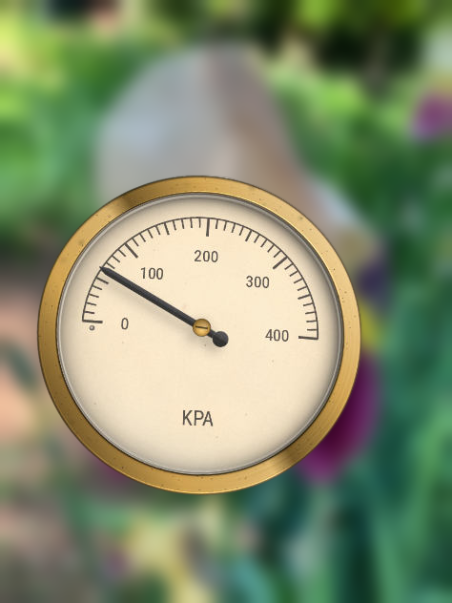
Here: 60 kPa
